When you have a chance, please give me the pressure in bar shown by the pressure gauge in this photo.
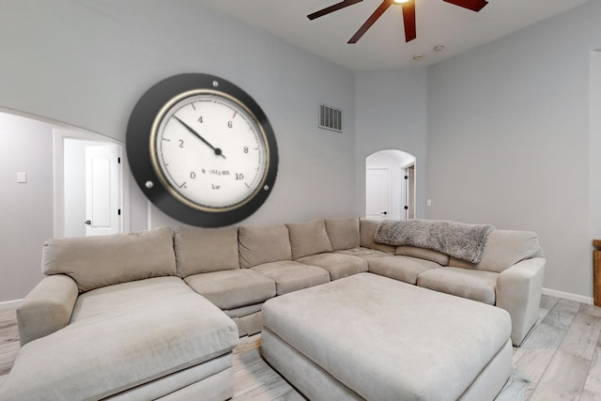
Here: 3 bar
